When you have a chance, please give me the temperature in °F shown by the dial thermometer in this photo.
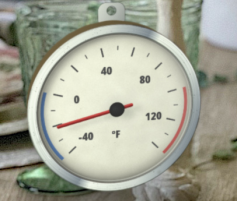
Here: -20 °F
